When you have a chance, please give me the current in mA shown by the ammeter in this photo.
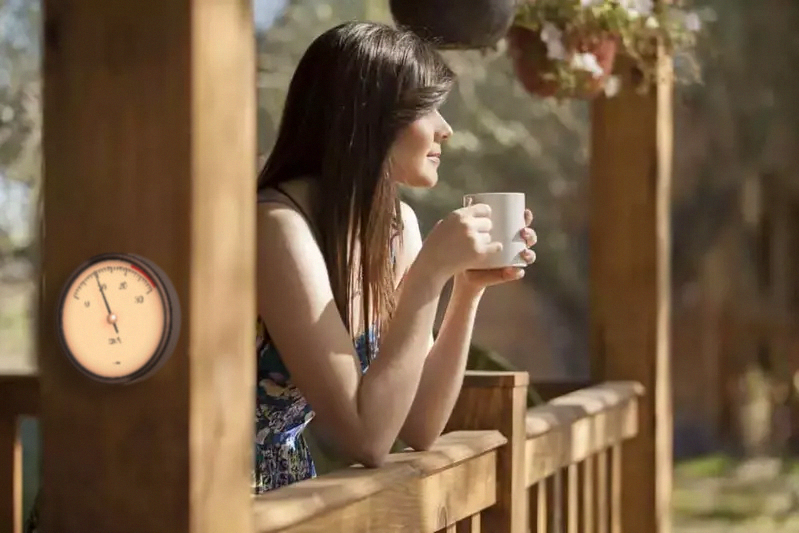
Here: 10 mA
